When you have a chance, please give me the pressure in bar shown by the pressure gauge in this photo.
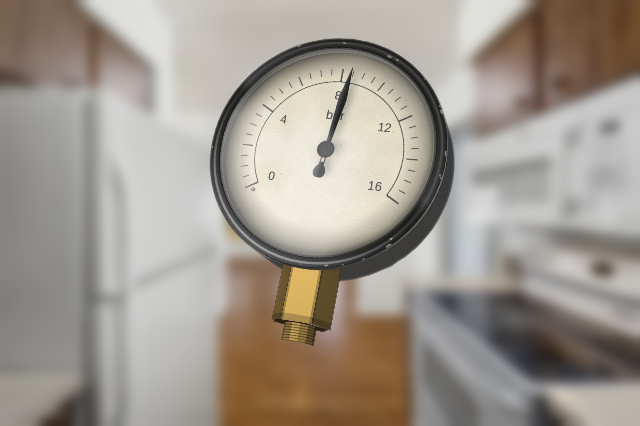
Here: 8.5 bar
